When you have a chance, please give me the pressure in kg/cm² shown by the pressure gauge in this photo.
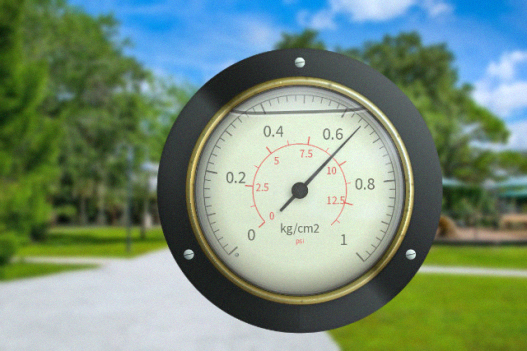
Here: 0.65 kg/cm²
